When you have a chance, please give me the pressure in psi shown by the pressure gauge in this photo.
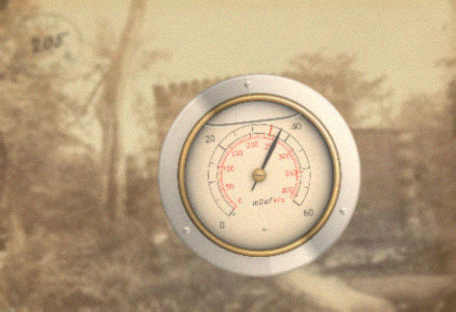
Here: 37.5 psi
